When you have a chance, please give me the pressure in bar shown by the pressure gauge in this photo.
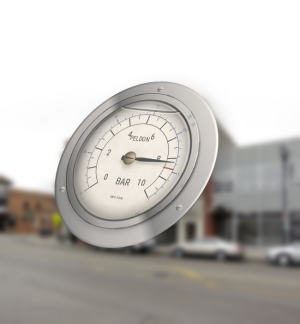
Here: 8.25 bar
